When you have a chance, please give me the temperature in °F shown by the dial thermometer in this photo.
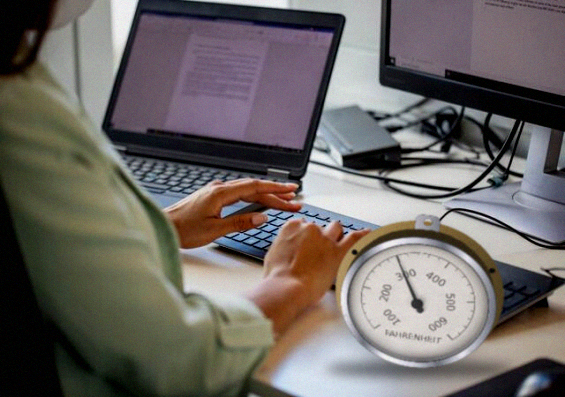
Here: 300 °F
